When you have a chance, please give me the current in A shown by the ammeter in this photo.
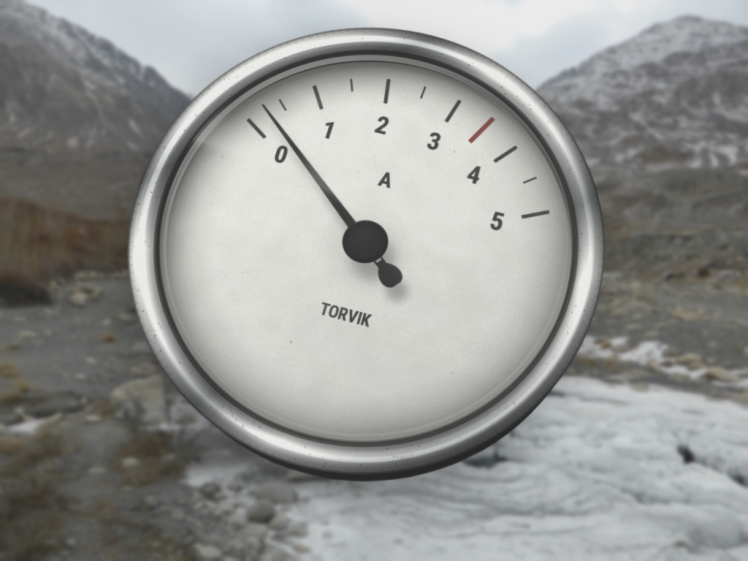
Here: 0.25 A
